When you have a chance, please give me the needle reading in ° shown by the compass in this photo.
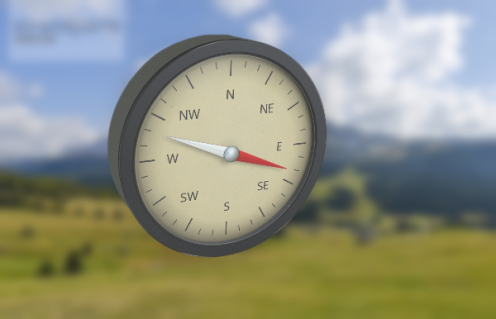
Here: 110 °
